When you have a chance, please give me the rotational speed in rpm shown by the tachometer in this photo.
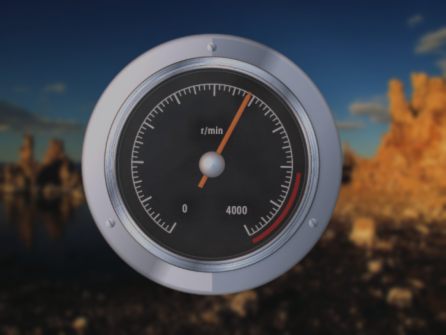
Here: 2350 rpm
